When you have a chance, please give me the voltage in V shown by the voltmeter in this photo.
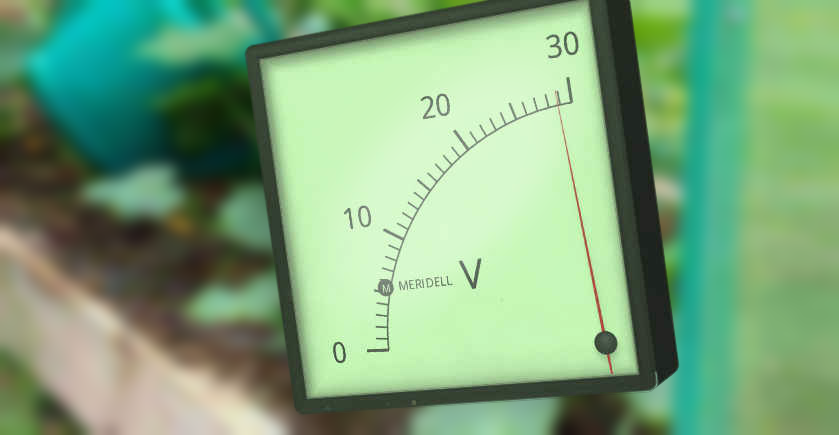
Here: 29 V
